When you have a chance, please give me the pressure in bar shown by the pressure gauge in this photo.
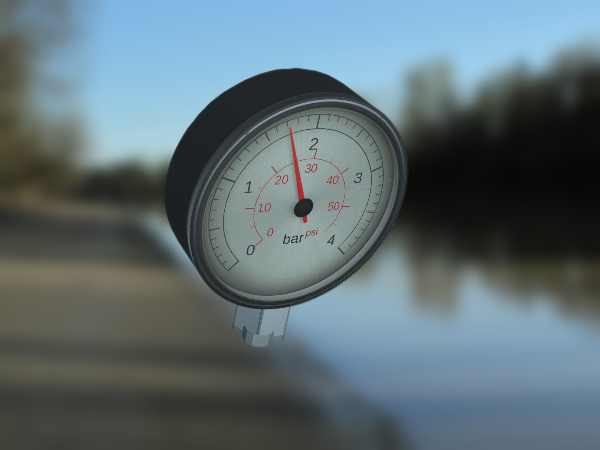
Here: 1.7 bar
